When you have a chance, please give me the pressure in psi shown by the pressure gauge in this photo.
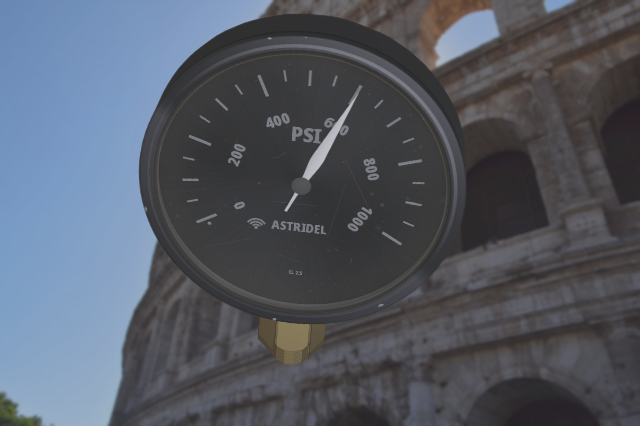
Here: 600 psi
